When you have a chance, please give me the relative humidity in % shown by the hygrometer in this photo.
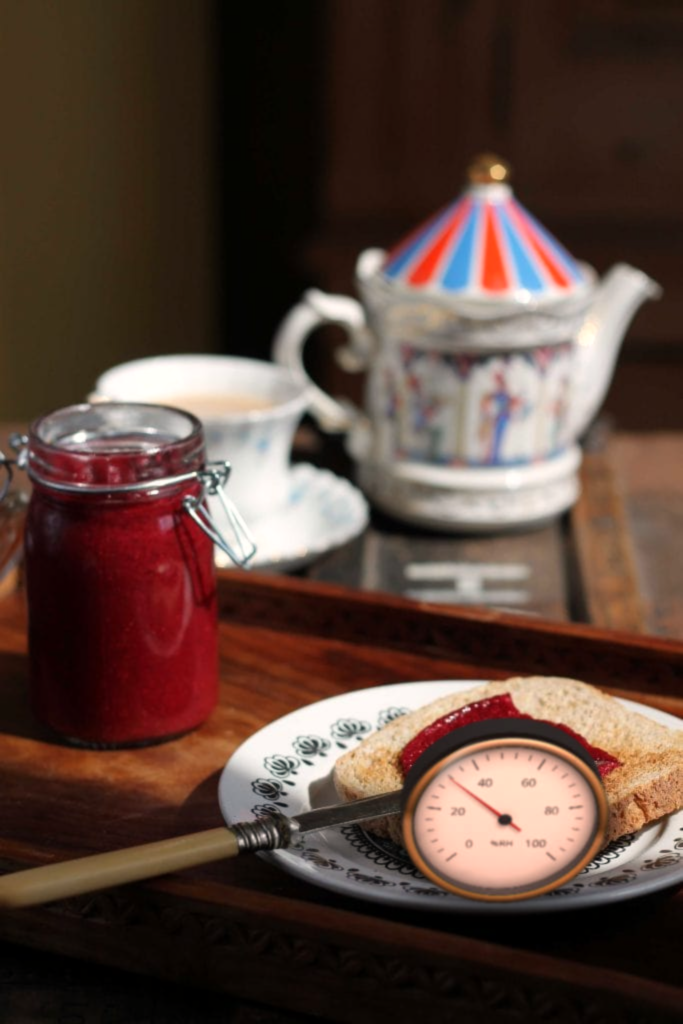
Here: 32 %
